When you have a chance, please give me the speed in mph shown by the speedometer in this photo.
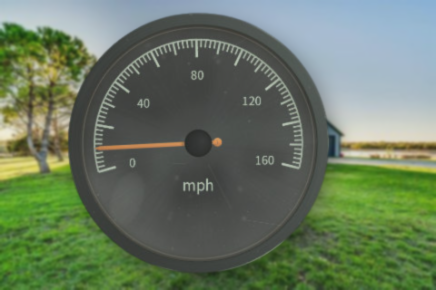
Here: 10 mph
